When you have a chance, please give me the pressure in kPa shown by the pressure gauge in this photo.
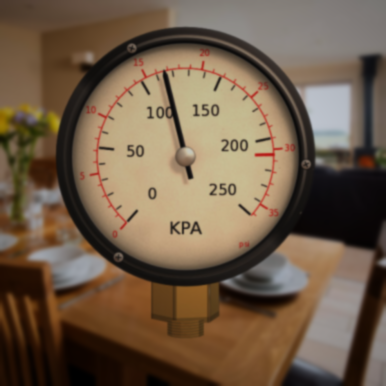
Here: 115 kPa
